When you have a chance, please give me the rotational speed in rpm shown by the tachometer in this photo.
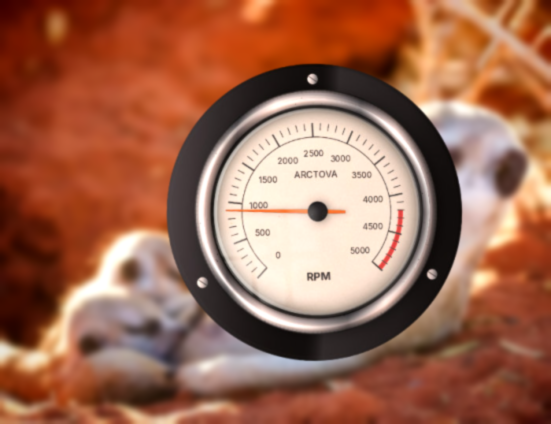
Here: 900 rpm
